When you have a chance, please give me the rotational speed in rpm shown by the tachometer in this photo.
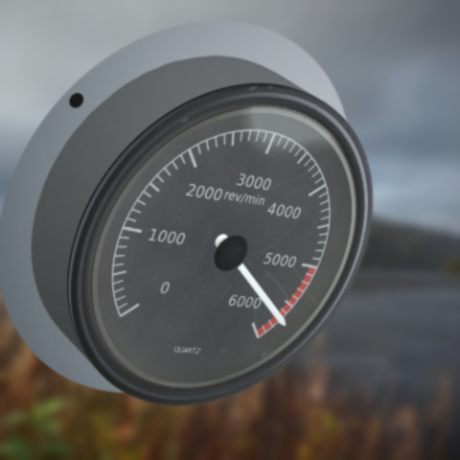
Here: 5700 rpm
